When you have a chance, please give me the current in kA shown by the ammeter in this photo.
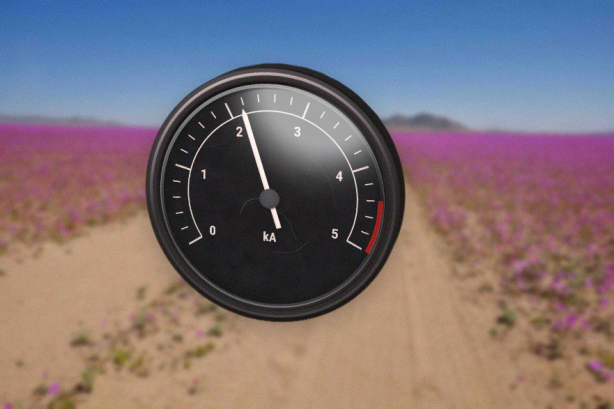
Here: 2.2 kA
